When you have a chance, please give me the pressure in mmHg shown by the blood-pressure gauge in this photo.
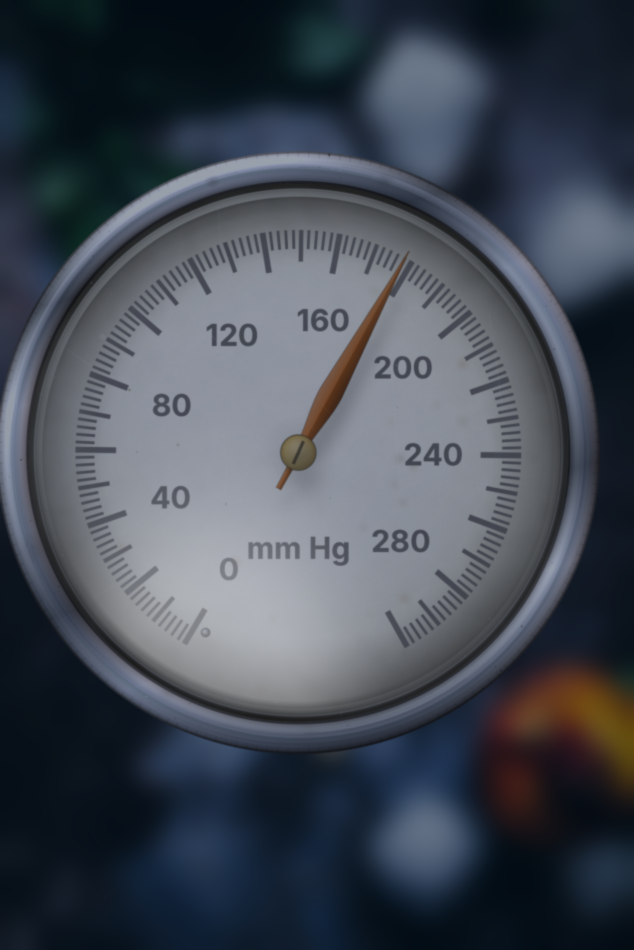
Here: 178 mmHg
